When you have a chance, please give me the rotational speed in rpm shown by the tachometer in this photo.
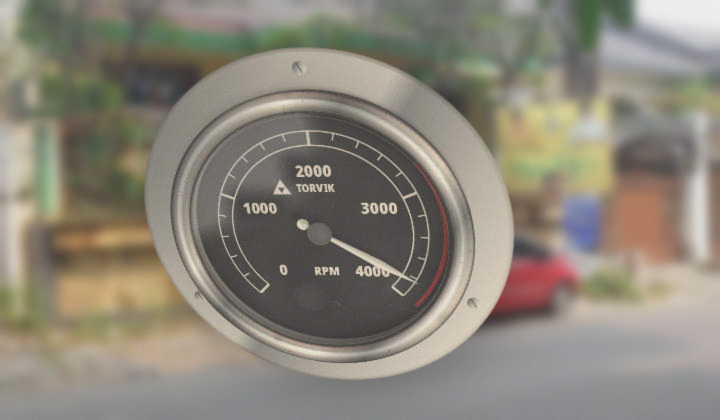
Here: 3800 rpm
